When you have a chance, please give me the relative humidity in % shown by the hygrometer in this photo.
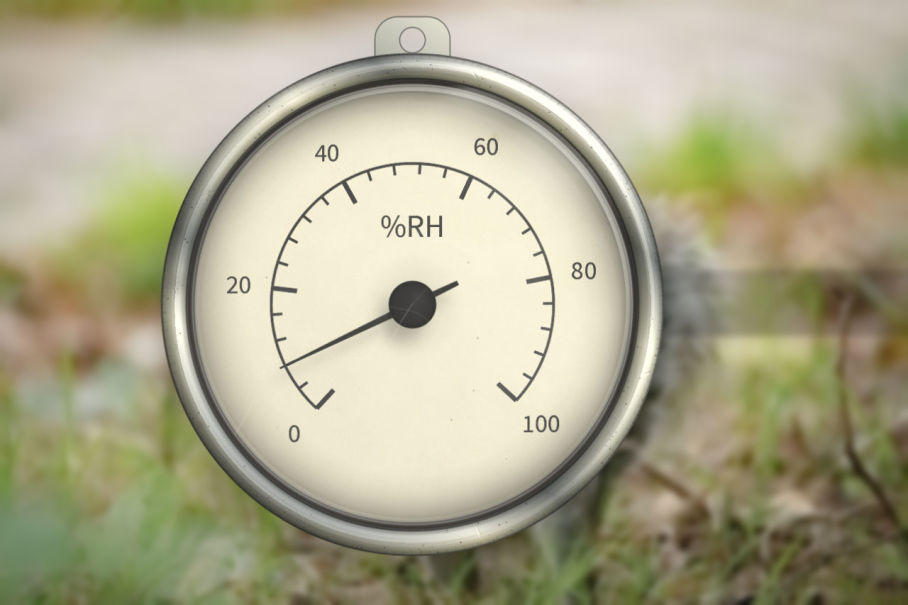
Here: 8 %
